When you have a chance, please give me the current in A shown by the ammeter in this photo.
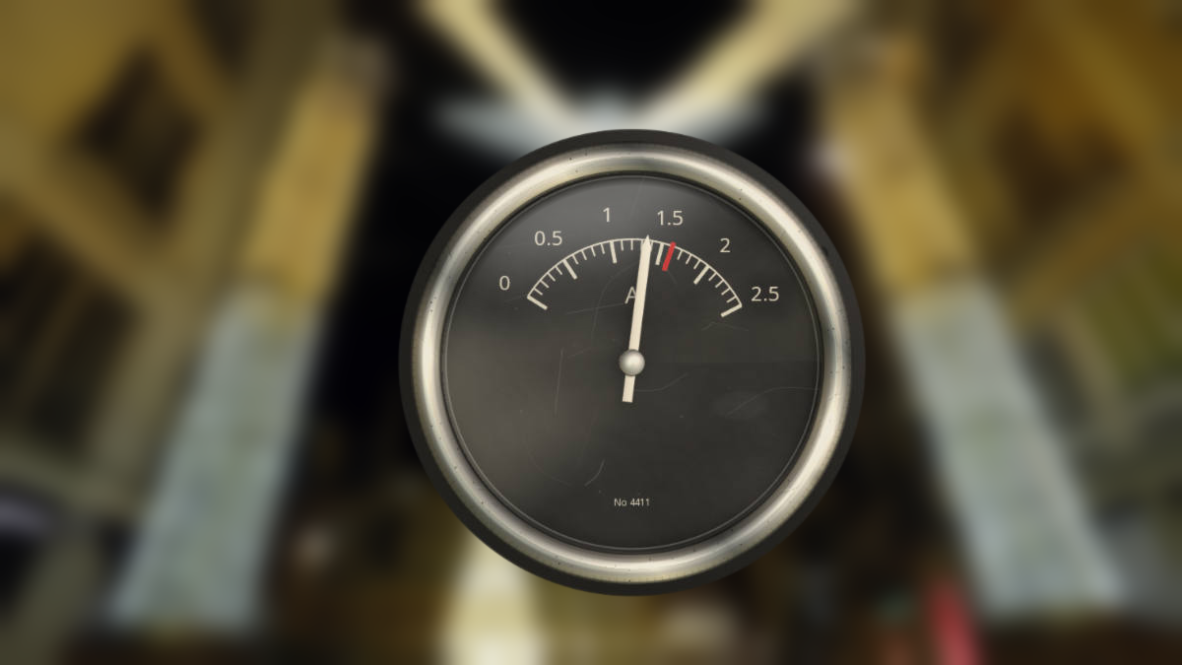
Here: 1.35 A
